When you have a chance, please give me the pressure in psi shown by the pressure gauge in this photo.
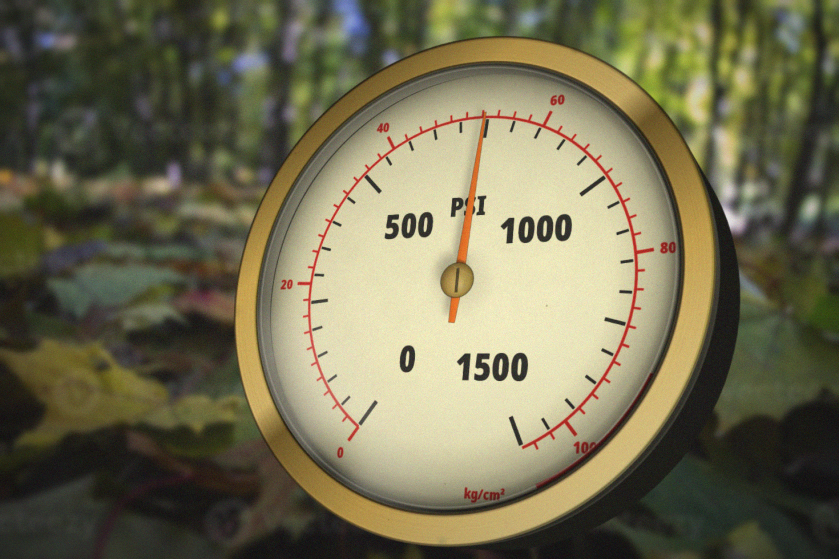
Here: 750 psi
